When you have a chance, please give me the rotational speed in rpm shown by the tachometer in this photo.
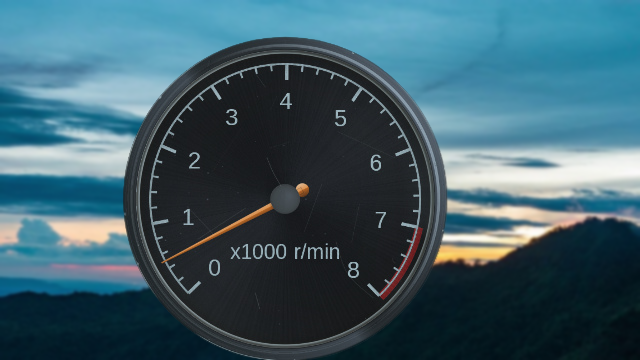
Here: 500 rpm
